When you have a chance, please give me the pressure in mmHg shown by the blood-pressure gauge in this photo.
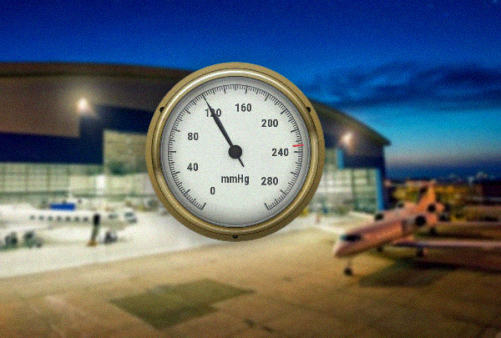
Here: 120 mmHg
